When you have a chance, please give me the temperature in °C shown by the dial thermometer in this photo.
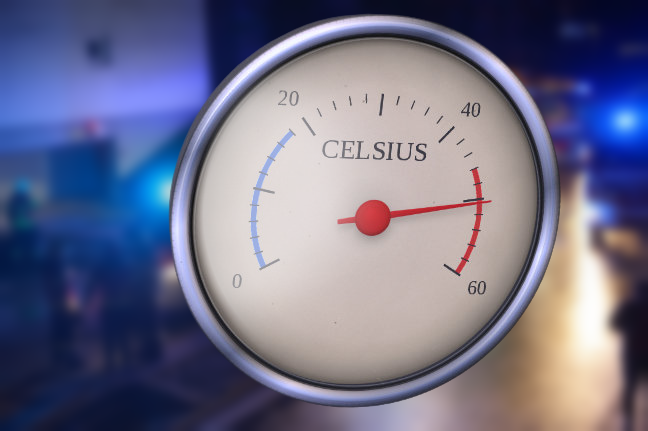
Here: 50 °C
